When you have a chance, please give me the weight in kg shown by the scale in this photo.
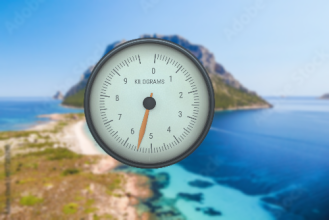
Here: 5.5 kg
